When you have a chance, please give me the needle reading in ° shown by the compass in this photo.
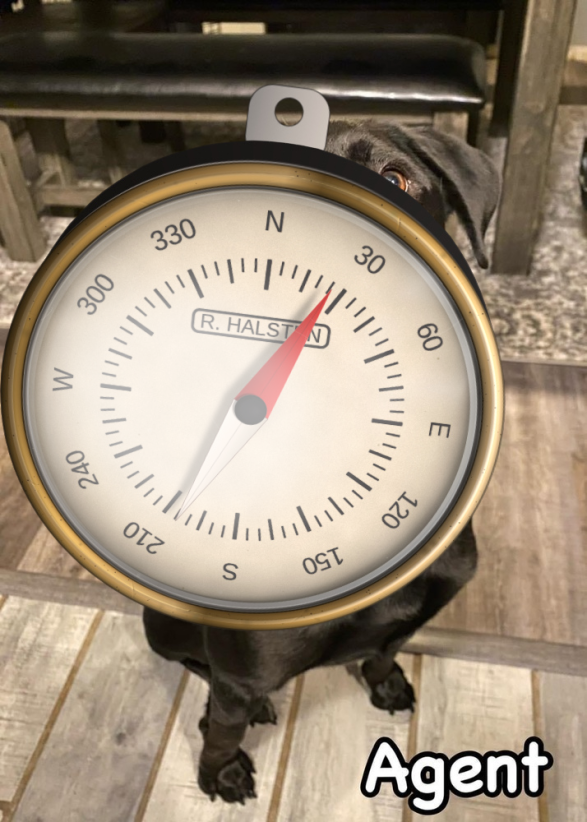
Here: 25 °
